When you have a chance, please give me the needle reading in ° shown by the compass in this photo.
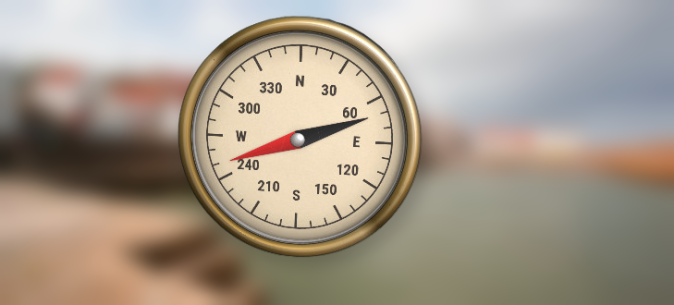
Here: 250 °
